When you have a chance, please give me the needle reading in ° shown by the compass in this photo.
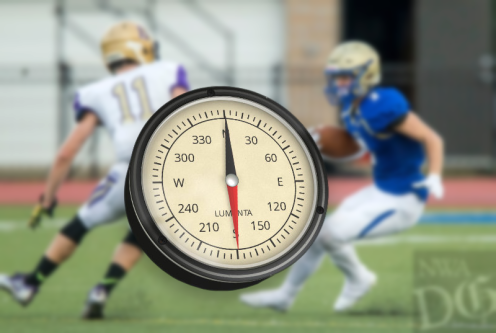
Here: 180 °
